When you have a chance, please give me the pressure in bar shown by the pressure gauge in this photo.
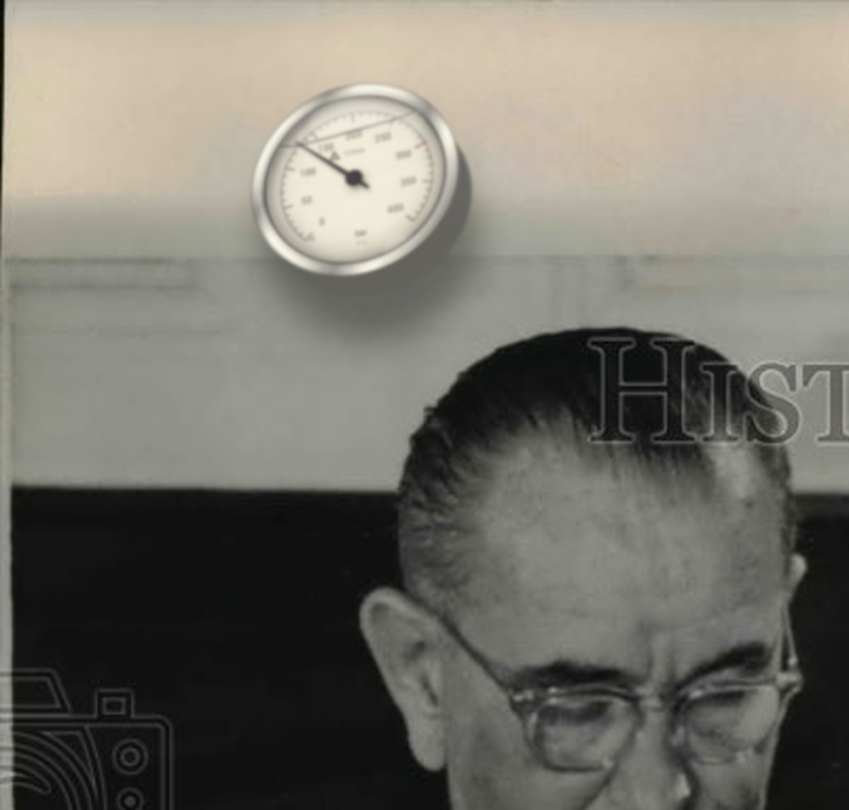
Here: 130 bar
